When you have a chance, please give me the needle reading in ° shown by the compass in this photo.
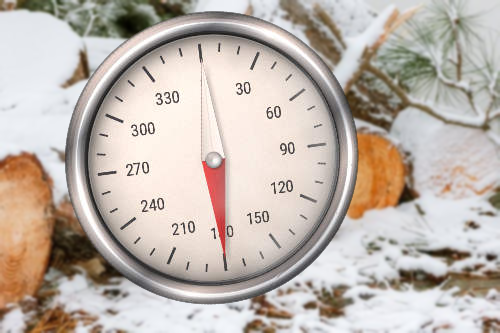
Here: 180 °
